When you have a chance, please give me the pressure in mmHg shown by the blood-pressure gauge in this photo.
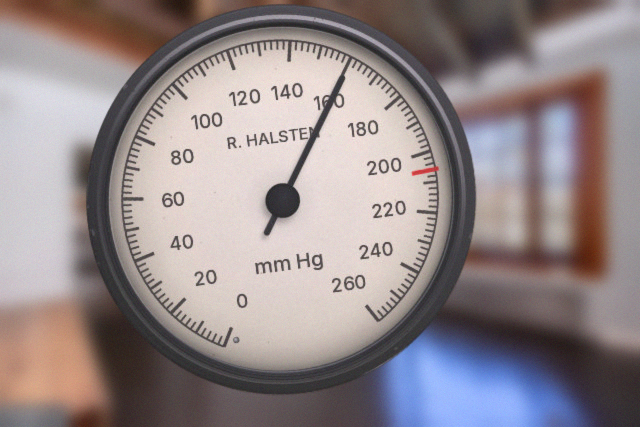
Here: 160 mmHg
